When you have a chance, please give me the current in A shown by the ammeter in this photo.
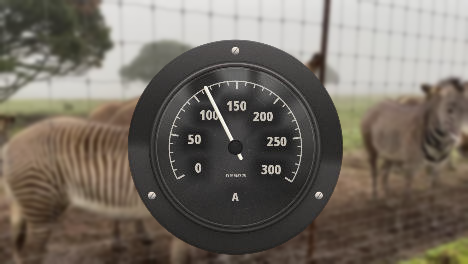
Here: 115 A
